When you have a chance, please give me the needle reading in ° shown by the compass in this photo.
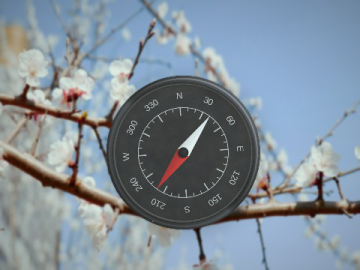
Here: 220 °
